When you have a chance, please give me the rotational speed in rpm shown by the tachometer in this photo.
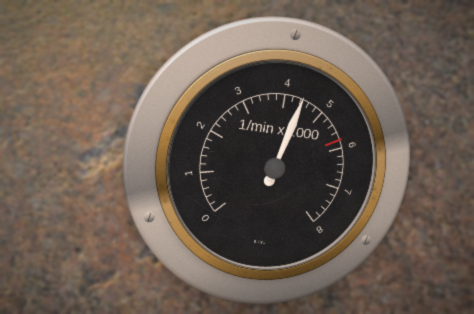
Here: 4400 rpm
